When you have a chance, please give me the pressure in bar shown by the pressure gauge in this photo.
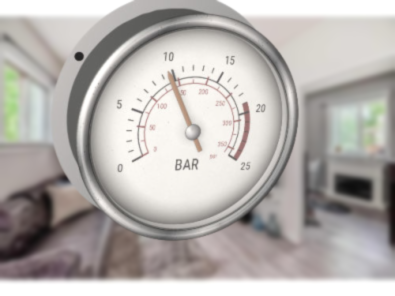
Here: 9.5 bar
